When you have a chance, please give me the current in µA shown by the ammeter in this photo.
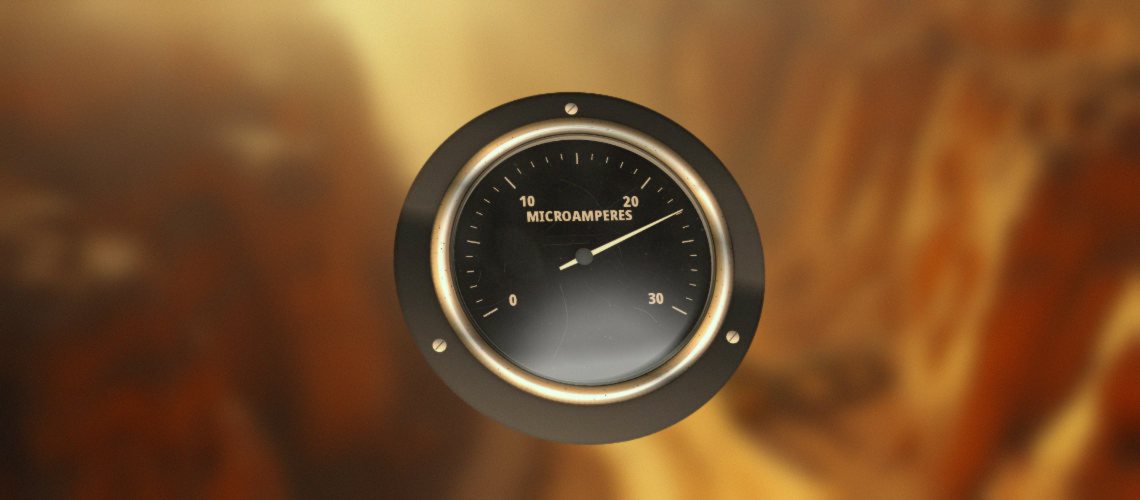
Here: 23 µA
